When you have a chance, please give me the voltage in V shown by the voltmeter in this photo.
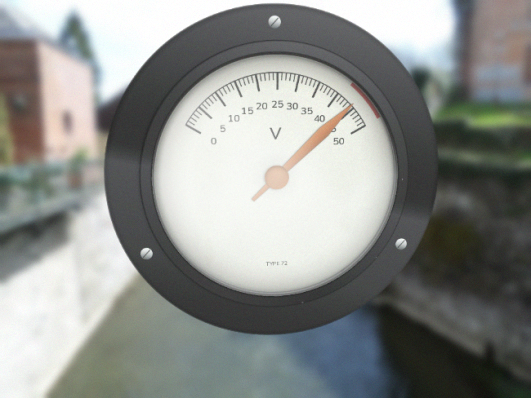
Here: 44 V
